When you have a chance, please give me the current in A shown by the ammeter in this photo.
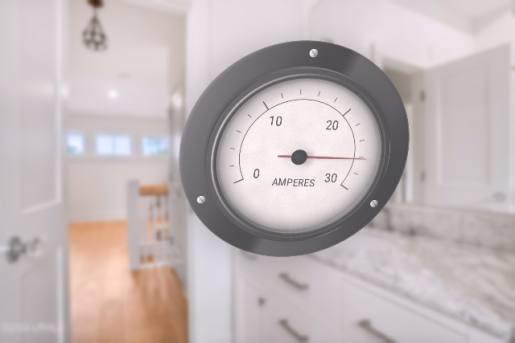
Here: 26 A
